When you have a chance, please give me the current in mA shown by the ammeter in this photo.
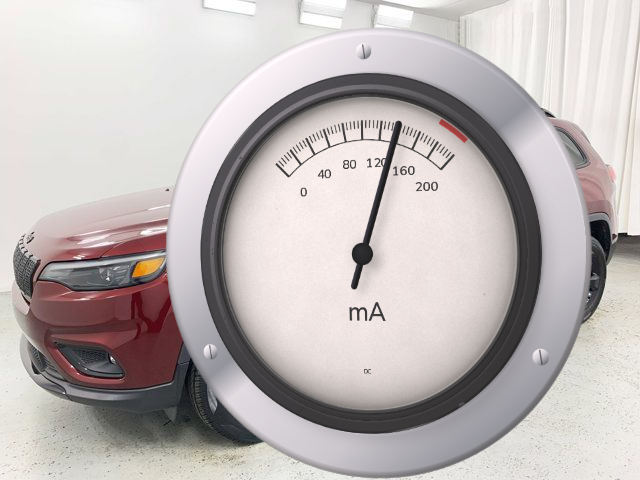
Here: 140 mA
